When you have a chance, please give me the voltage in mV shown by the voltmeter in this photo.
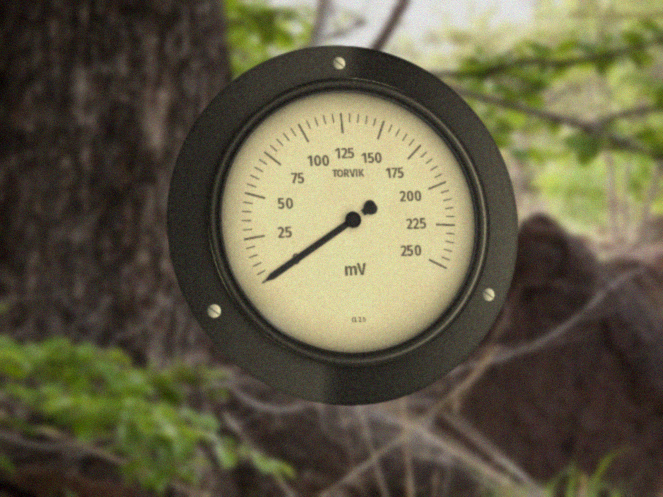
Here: 0 mV
